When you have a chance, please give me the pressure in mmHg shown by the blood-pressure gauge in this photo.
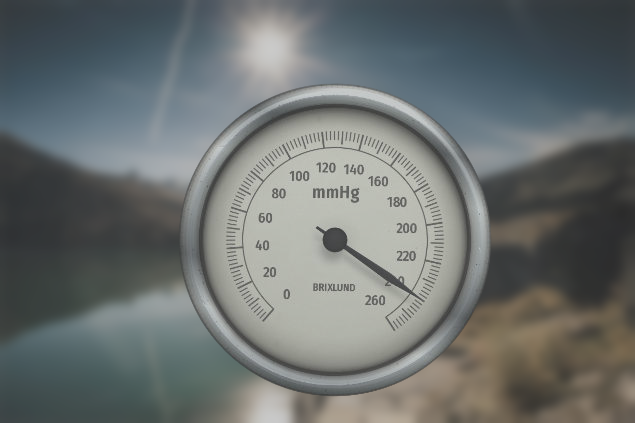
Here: 240 mmHg
